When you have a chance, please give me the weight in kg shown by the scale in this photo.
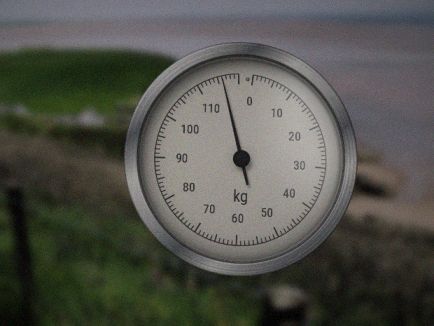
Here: 116 kg
